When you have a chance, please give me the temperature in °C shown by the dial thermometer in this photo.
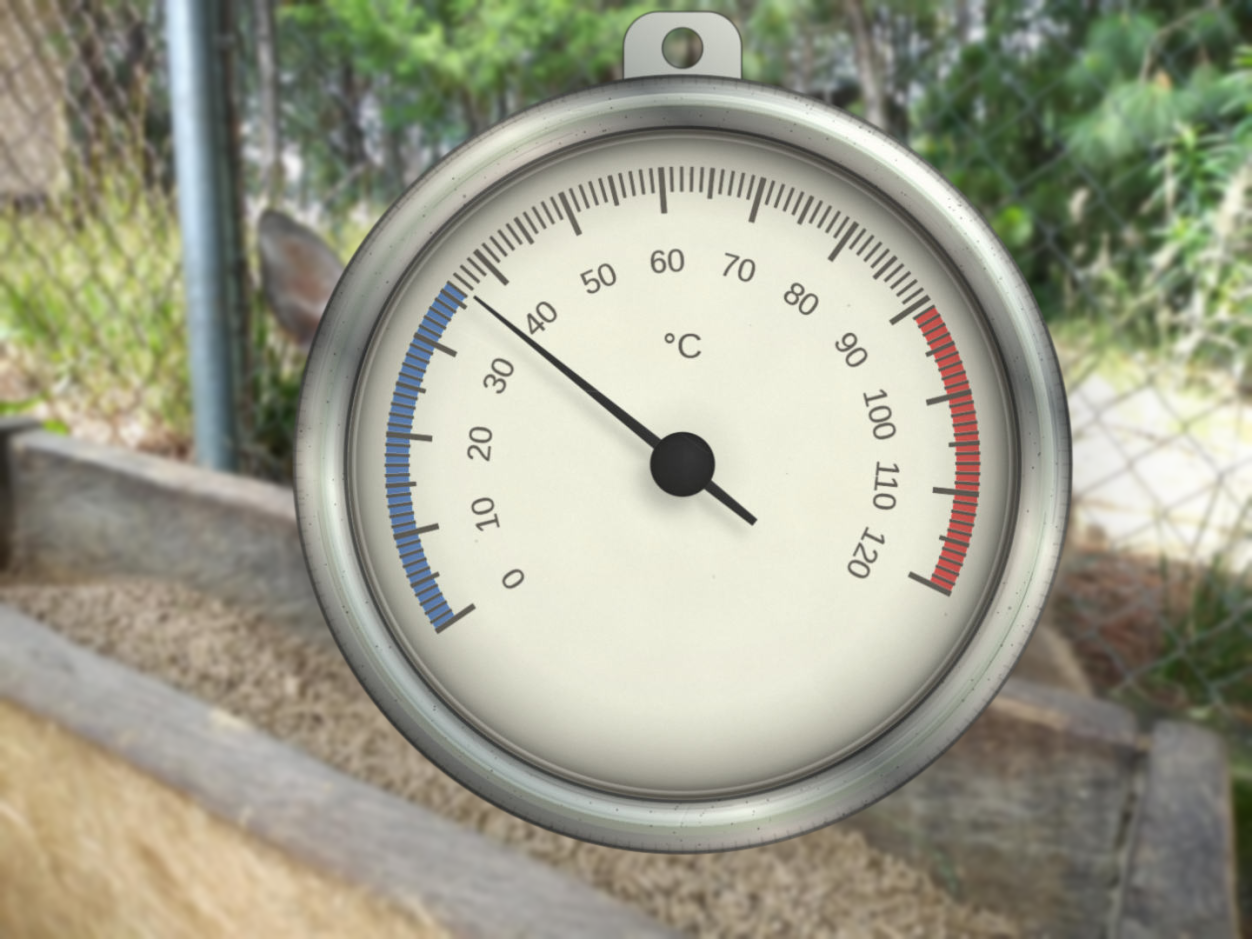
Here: 36.5 °C
